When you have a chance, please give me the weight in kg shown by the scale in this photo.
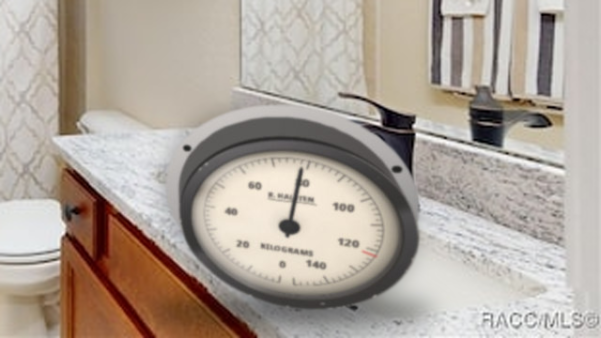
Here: 78 kg
